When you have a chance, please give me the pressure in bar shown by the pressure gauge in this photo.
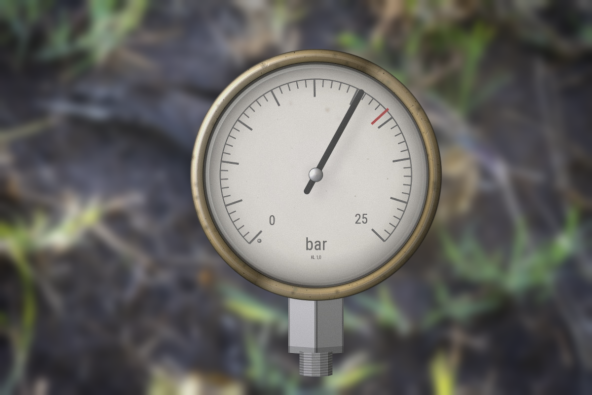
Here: 15.25 bar
